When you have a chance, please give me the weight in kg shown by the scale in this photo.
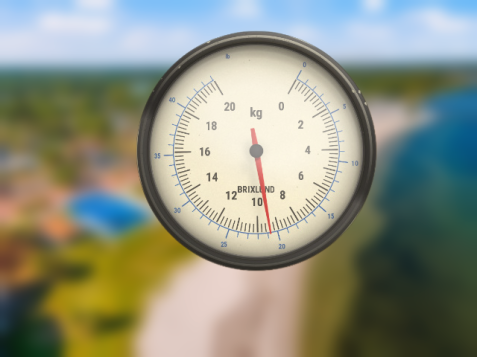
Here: 9.4 kg
